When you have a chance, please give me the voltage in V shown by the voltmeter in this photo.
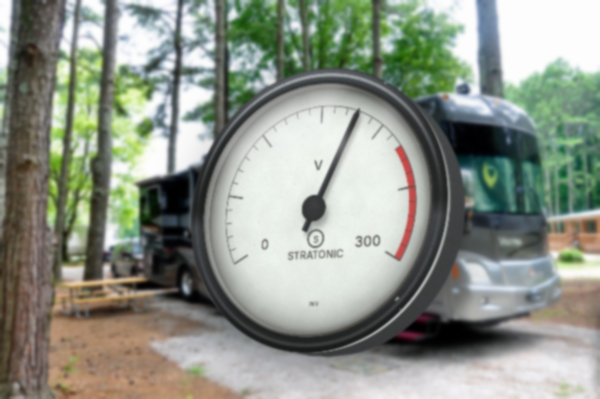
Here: 180 V
